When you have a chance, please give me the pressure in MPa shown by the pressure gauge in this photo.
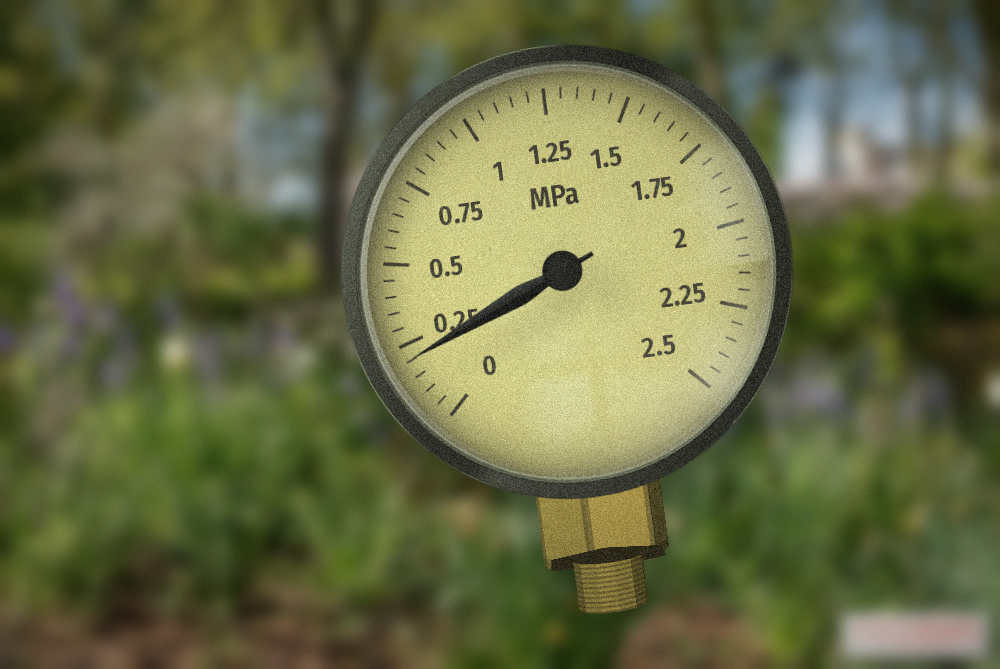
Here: 0.2 MPa
